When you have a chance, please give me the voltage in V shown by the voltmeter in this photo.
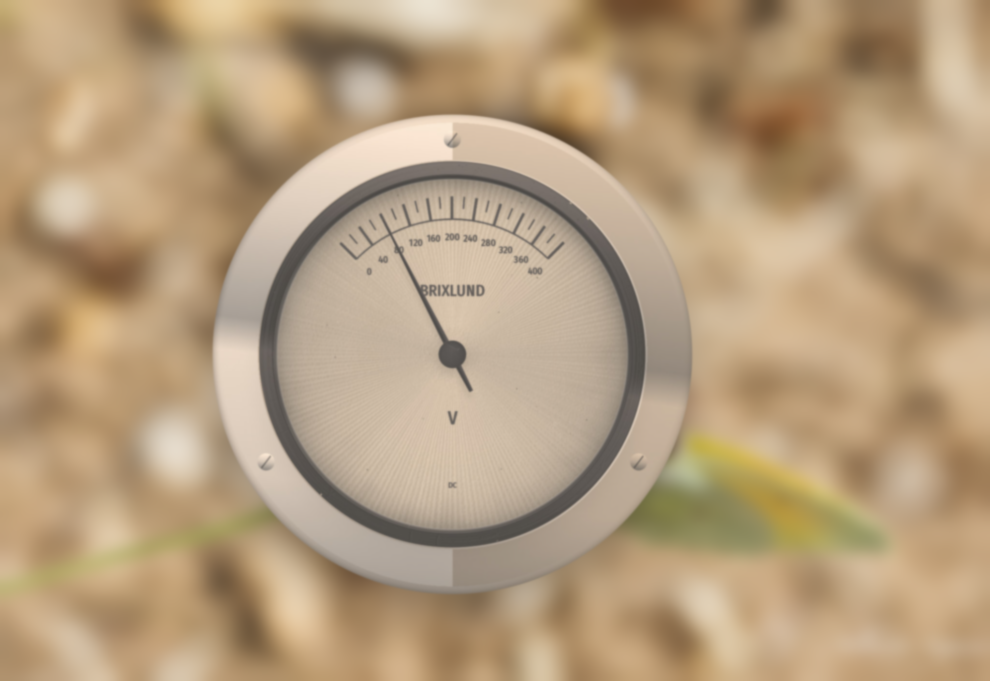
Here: 80 V
